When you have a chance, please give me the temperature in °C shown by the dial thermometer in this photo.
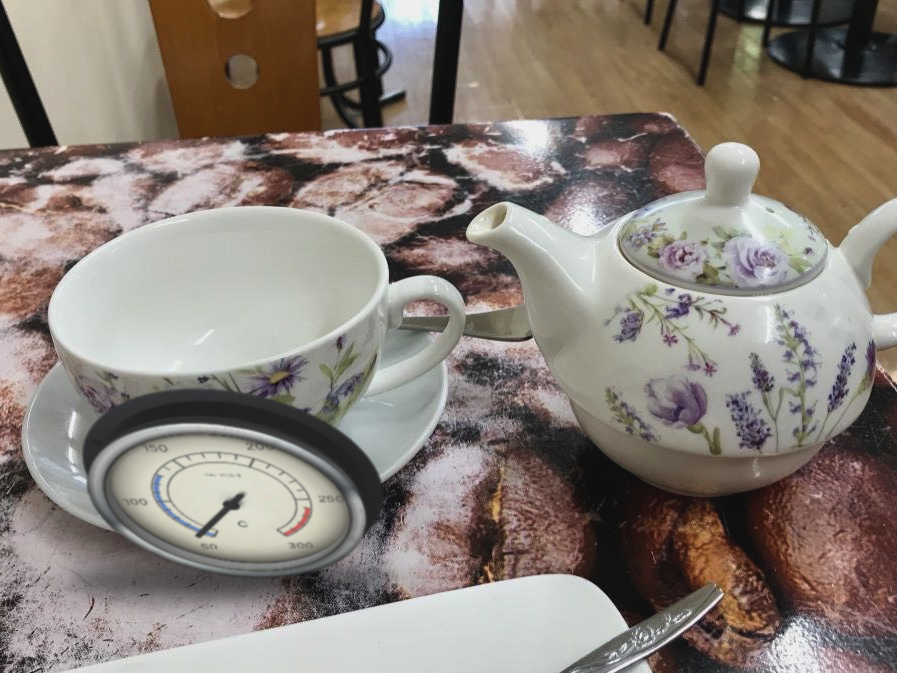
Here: 60 °C
